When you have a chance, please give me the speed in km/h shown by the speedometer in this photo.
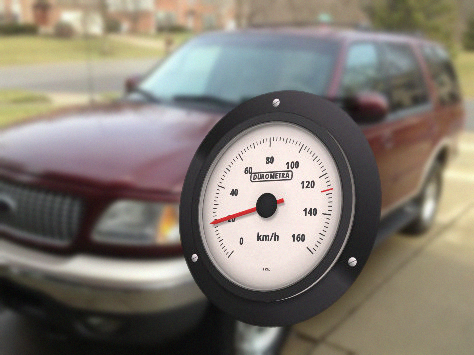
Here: 20 km/h
